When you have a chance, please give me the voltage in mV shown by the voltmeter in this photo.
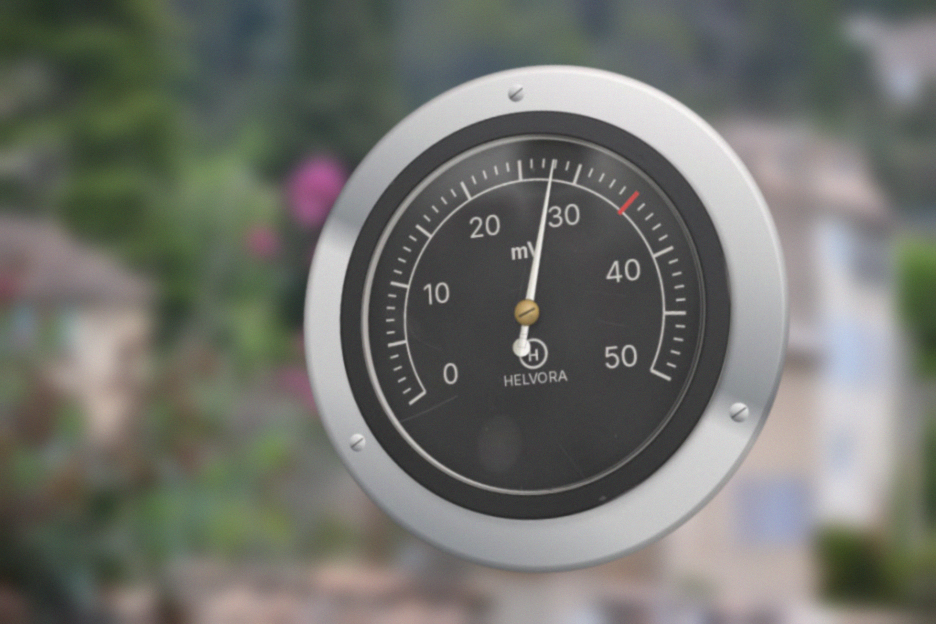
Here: 28 mV
